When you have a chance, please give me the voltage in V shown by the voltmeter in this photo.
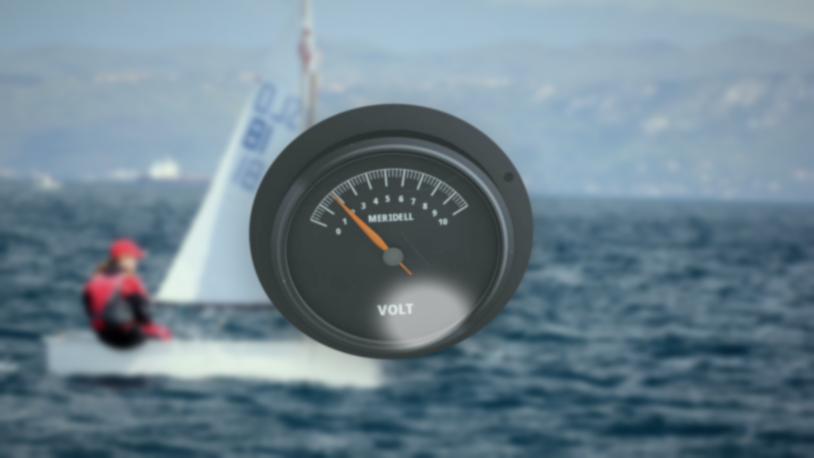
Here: 2 V
